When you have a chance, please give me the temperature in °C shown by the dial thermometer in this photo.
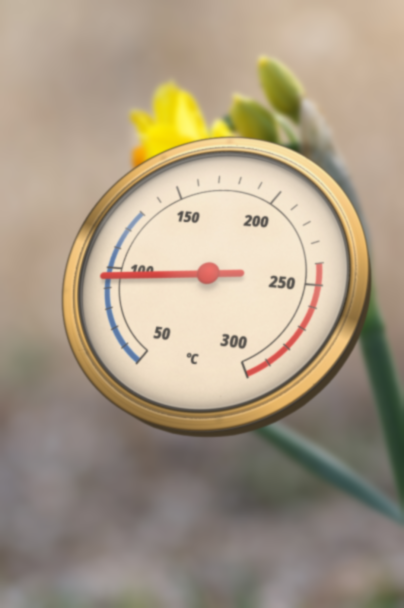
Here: 95 °C
